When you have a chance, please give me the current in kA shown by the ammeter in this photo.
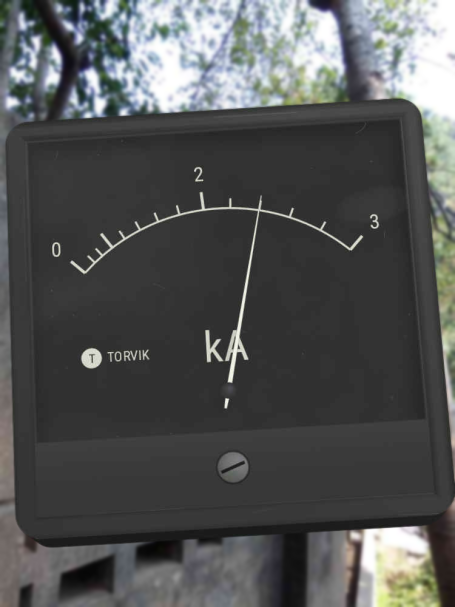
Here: 2.4 kA
